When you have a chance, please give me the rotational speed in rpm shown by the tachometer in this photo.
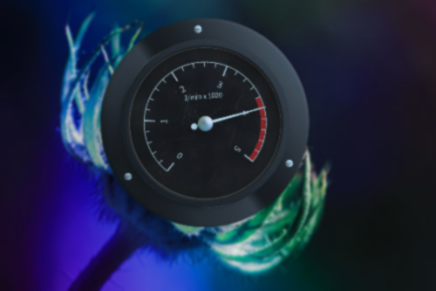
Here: 4000 rpm
